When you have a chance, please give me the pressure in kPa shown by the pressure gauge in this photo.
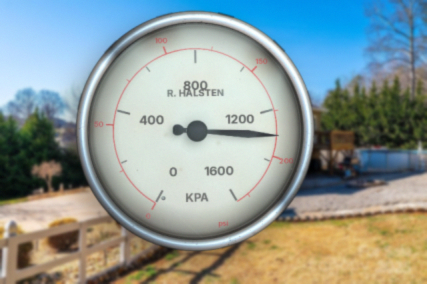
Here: 1300 kPa
